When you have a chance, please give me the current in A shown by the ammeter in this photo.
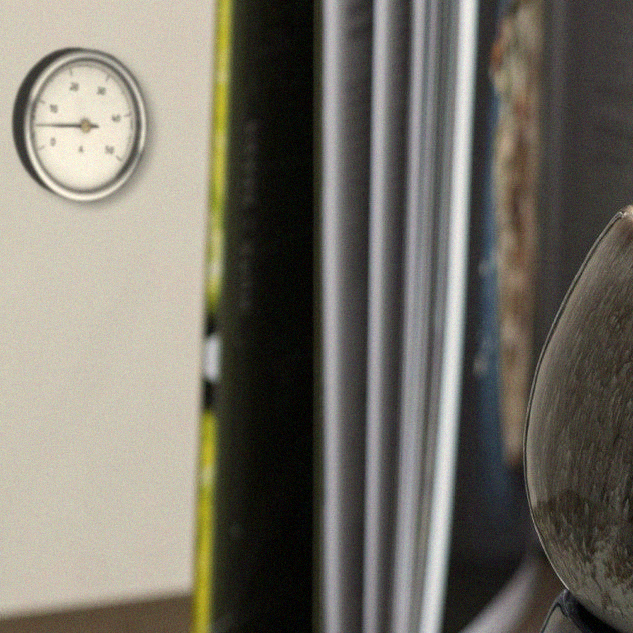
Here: 5 A
